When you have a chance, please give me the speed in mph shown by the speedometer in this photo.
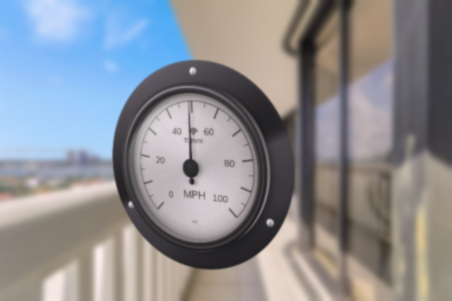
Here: 50 mph
